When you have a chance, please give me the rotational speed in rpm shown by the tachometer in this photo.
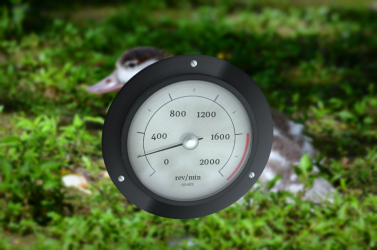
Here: 200 rpm
